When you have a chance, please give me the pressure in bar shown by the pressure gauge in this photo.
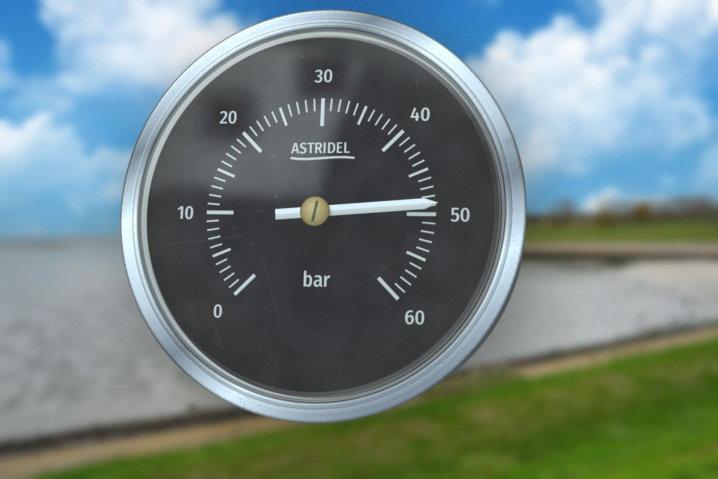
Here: 49 bar
